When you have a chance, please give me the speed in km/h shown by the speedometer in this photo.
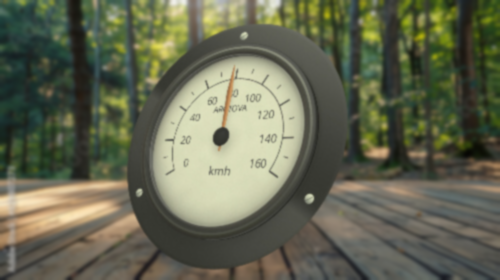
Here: 80 km/h
